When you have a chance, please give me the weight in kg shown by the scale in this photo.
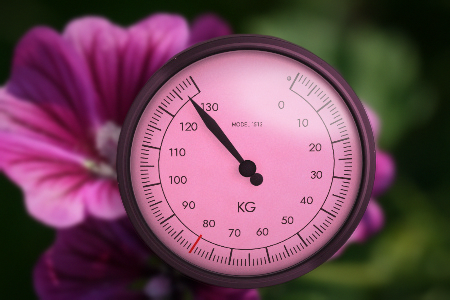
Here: 127 kg
